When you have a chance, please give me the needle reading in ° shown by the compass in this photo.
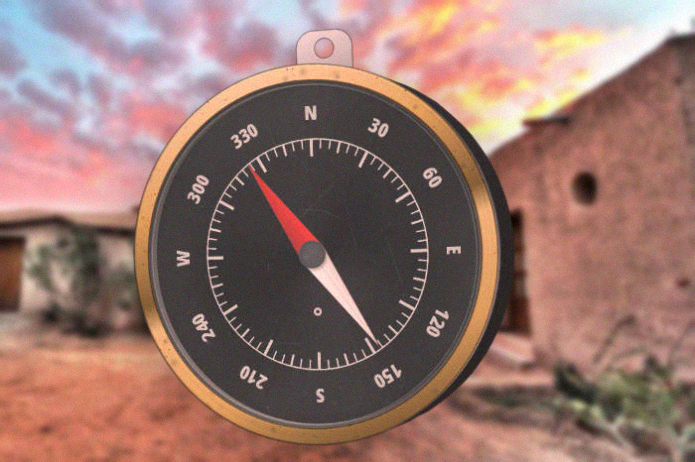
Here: 325 °
